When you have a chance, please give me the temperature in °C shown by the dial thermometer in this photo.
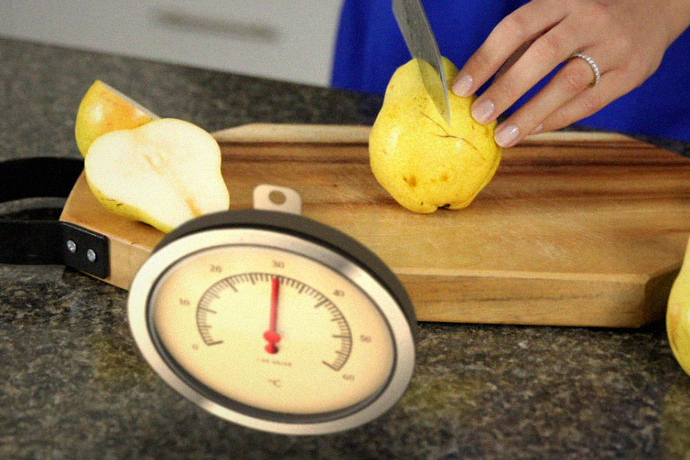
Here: 30 °C
